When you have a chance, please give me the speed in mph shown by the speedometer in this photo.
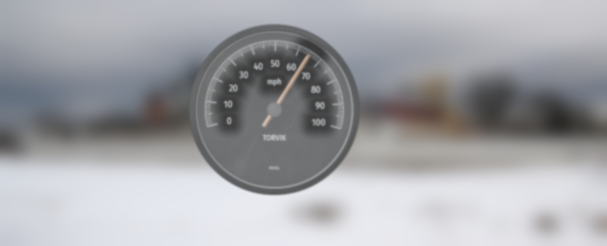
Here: 65 mph
